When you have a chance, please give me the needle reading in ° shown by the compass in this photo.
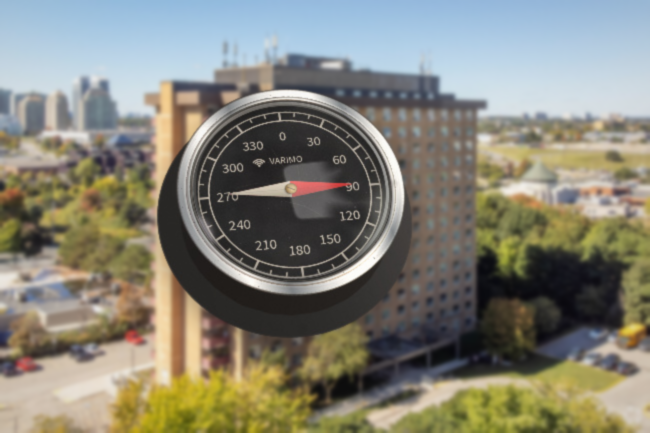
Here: 90 °
